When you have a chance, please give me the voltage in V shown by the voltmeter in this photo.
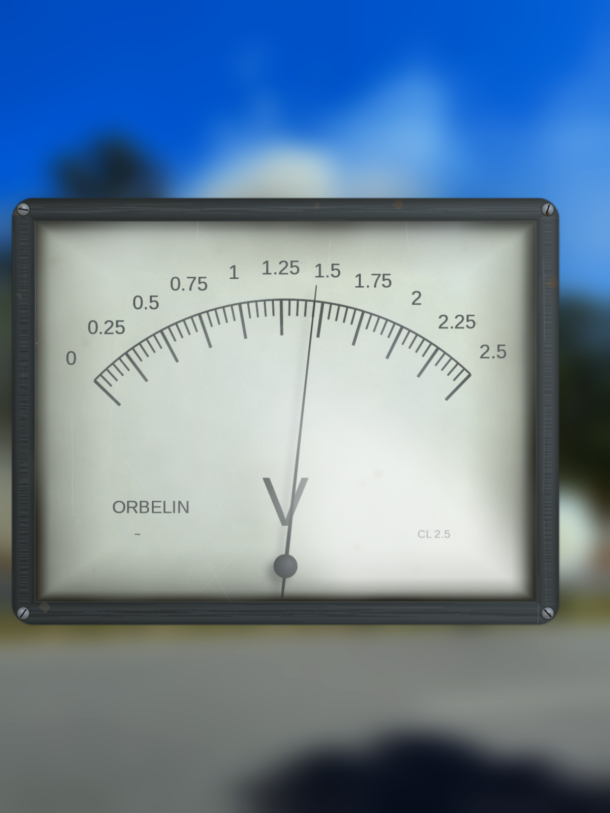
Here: 1.45 V
